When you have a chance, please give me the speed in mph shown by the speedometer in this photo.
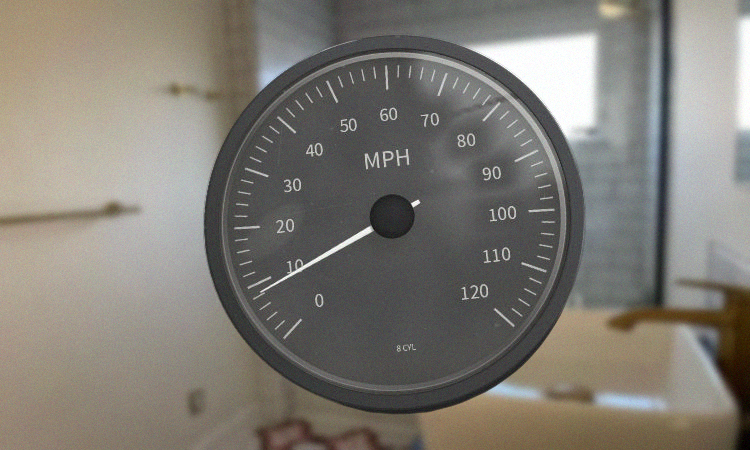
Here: 8 mph
